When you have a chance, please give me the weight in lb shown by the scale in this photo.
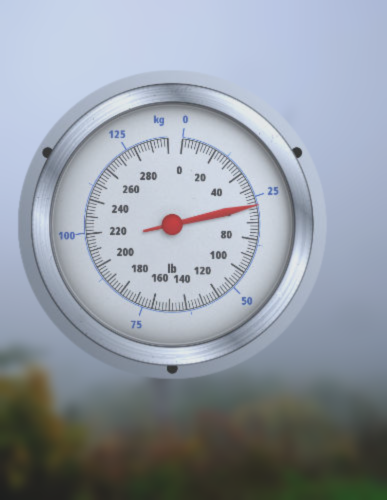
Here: 60 lb
